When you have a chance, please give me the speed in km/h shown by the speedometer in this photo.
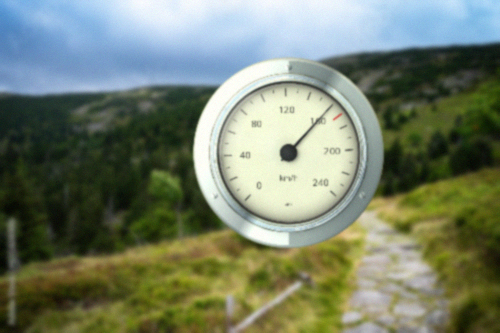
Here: 160 km/h
